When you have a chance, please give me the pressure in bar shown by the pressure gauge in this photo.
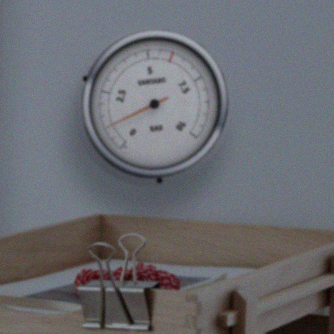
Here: 1 bar
